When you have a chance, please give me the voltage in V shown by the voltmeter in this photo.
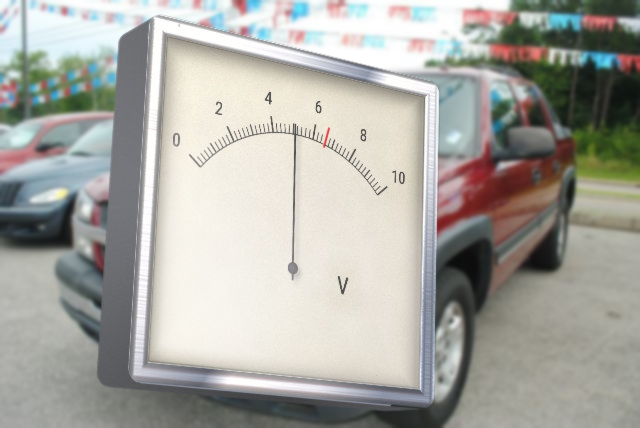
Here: 5 V
